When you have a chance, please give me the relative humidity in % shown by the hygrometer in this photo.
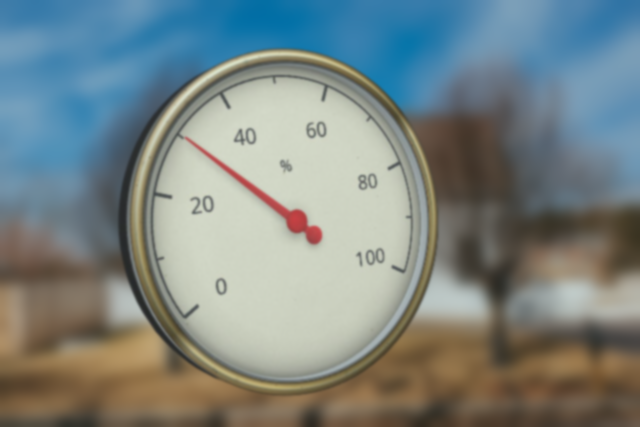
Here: 30 %
